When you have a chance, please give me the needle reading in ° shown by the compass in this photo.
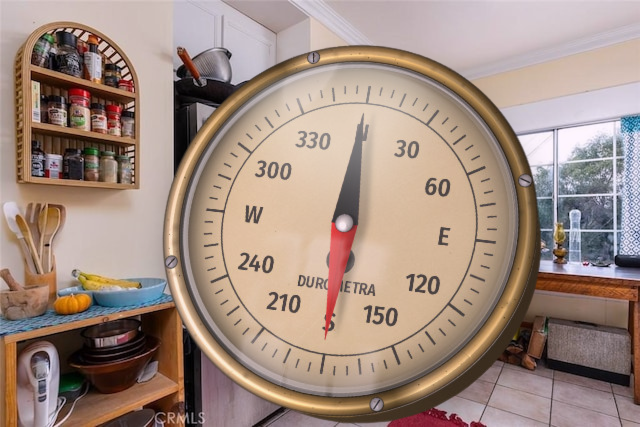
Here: 180 °
